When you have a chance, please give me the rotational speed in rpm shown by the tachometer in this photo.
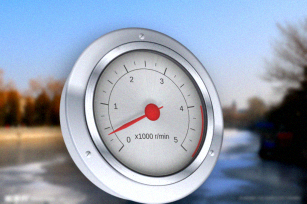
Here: 375 rpm
